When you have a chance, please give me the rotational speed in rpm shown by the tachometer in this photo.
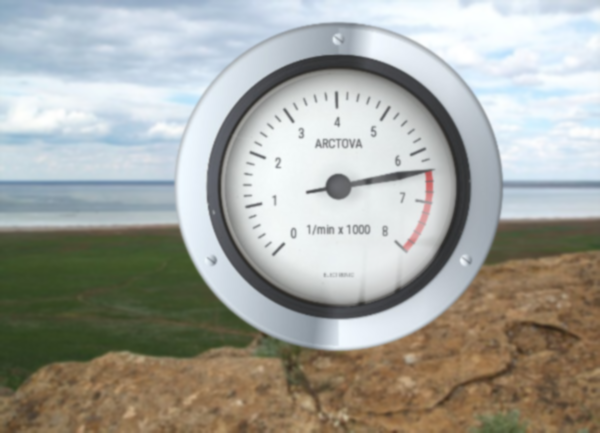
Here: 6400 rpm
